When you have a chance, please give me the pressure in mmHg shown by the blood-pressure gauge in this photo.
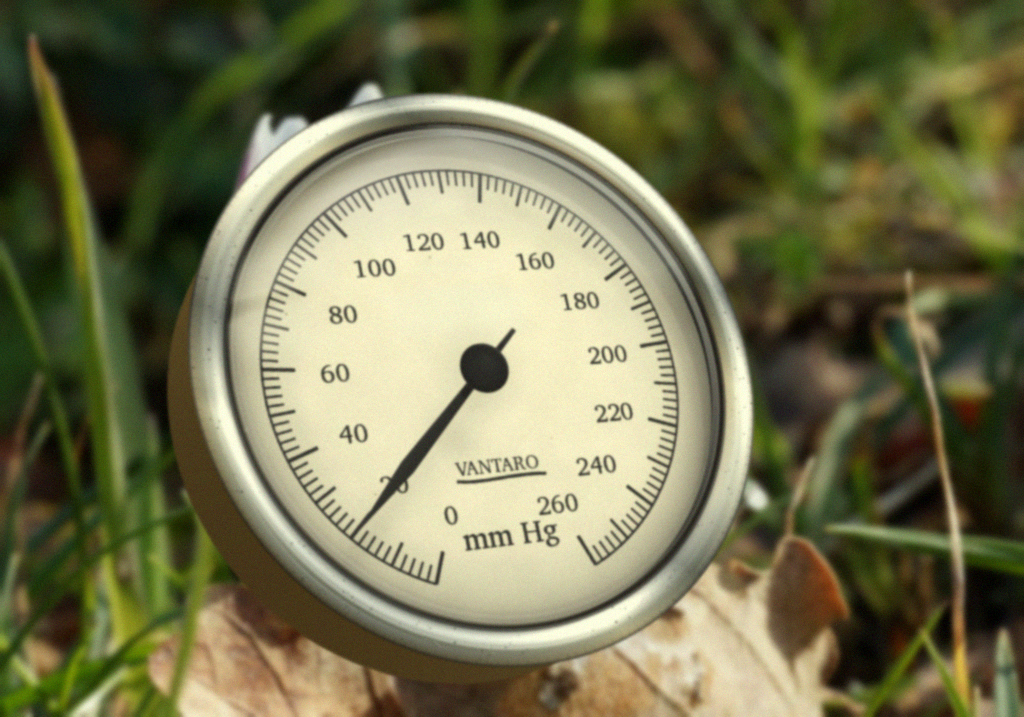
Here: 20 mmHg
